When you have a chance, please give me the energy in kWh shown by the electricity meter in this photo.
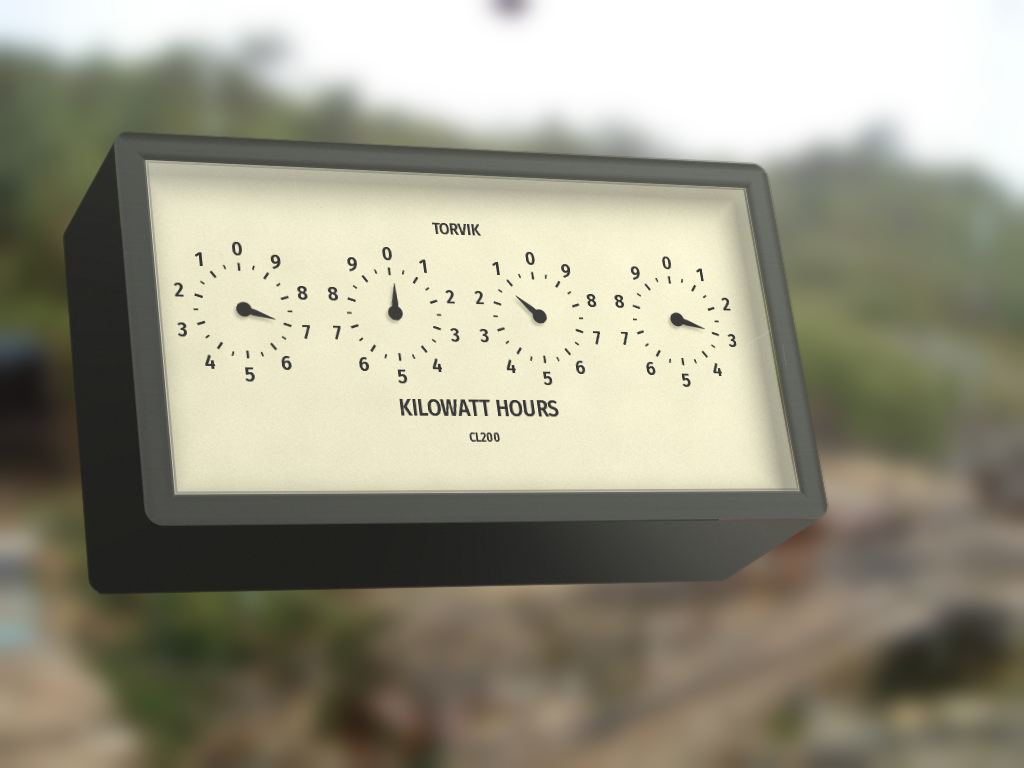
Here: 7013 kWh
